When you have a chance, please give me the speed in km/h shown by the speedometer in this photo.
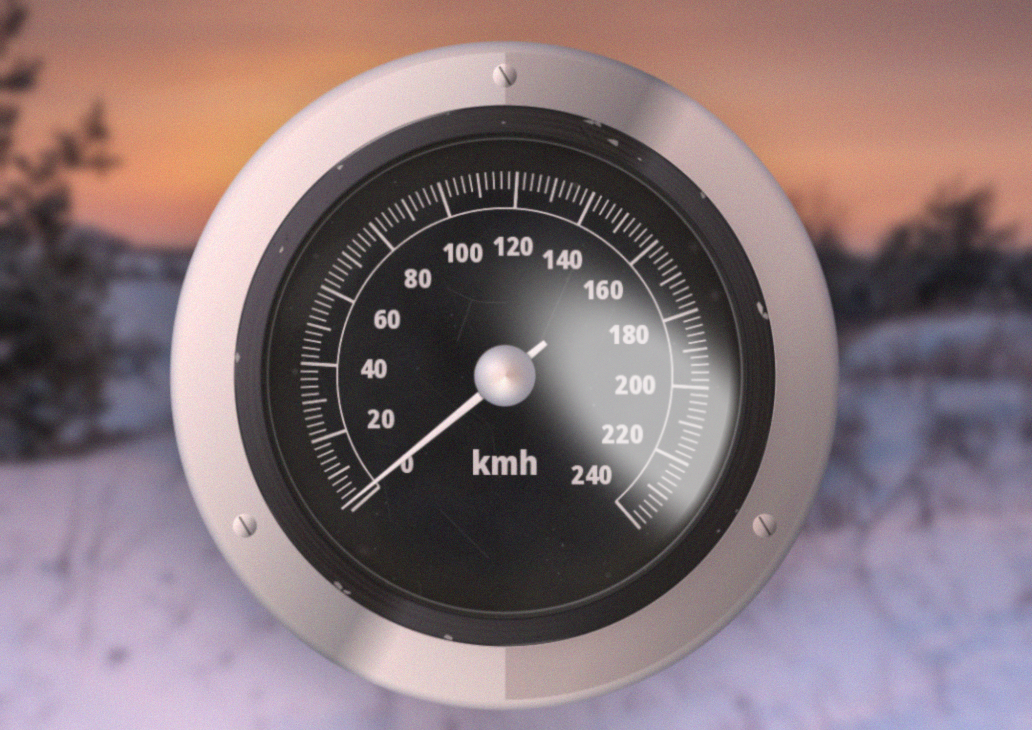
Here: 2 km/h
